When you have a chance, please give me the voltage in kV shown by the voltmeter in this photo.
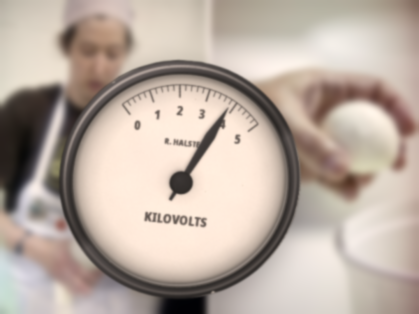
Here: 3.8 kV
